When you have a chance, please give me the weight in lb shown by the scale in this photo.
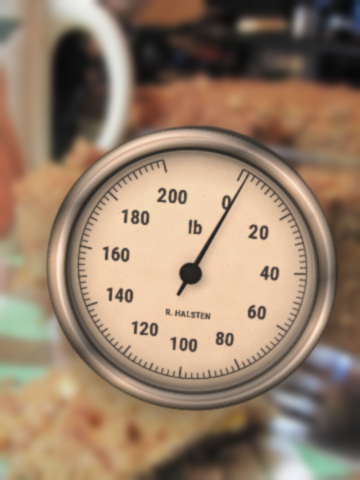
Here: 2 lb
